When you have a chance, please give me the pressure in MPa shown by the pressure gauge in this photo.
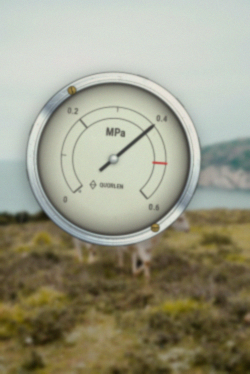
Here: 0.4 MPa
